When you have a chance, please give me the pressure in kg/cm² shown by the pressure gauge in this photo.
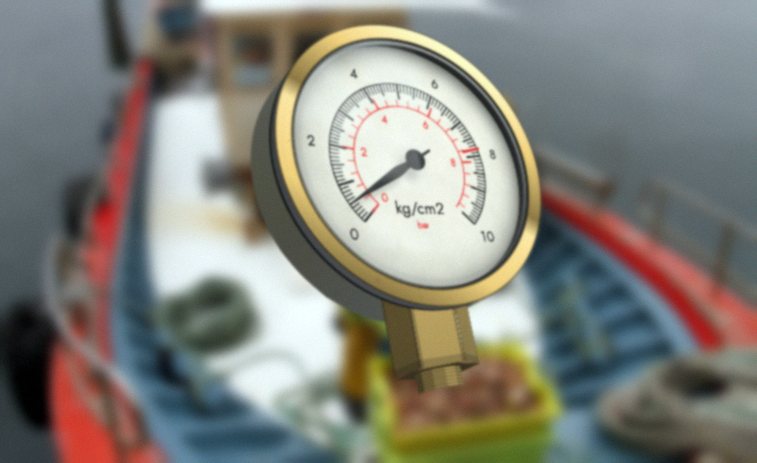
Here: 0.5 kg/cm²
